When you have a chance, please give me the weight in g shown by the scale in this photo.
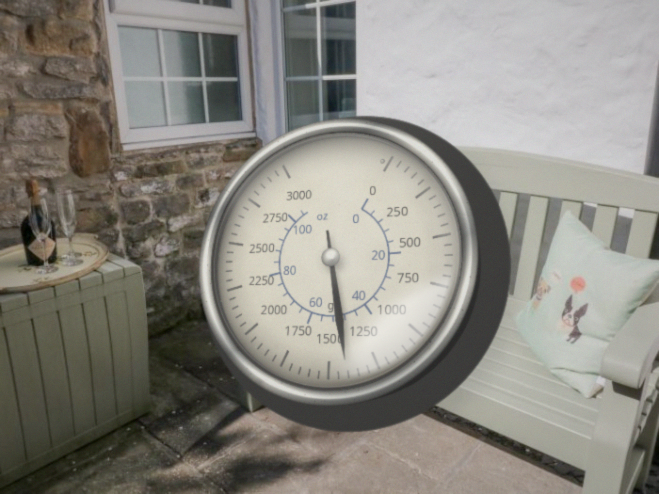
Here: 1400 g
